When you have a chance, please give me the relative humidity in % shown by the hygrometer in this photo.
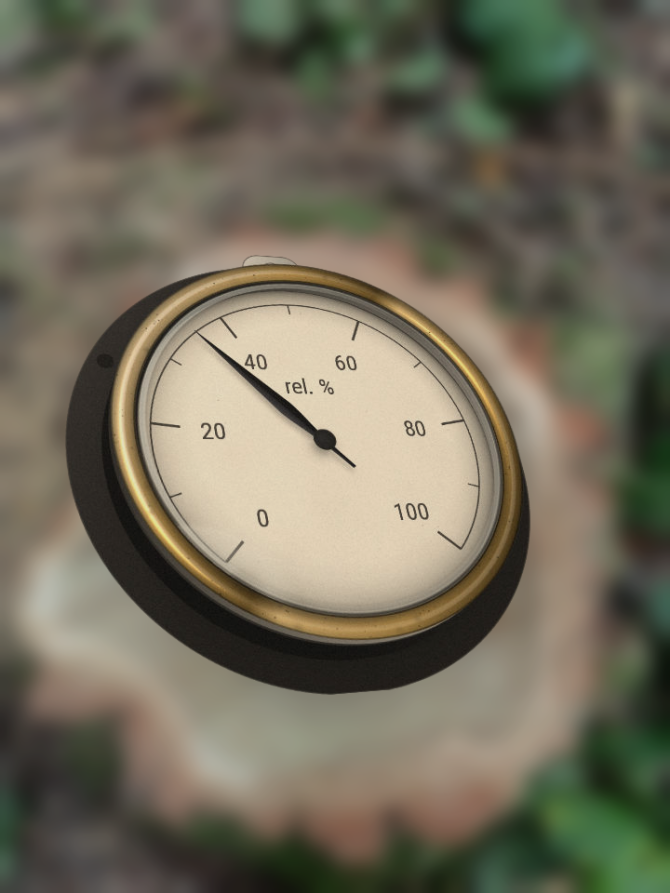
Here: 35 %
